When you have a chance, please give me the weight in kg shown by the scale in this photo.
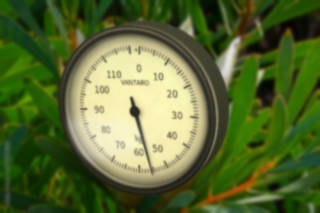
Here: 55 kg
